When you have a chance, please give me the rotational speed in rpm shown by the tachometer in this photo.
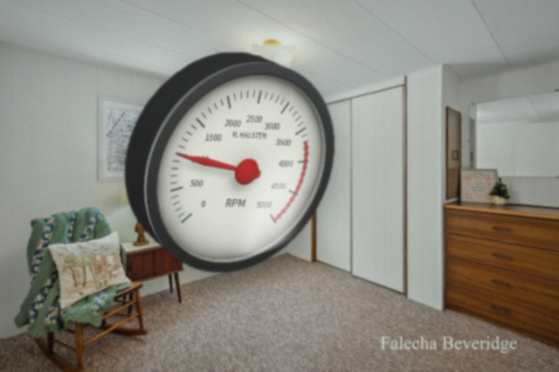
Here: 1000 rpm
